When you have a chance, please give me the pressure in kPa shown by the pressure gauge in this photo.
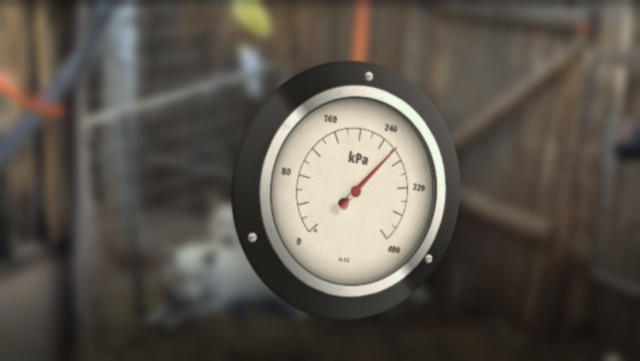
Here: 260 kPa
